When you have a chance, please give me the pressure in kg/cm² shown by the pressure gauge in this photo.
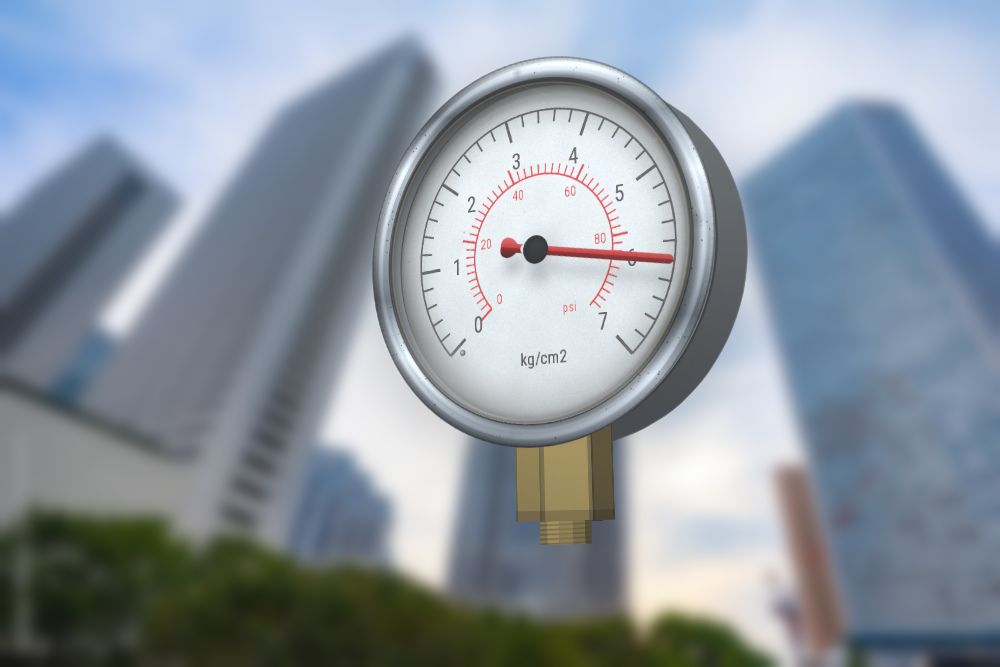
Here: 6 kg/cm²
